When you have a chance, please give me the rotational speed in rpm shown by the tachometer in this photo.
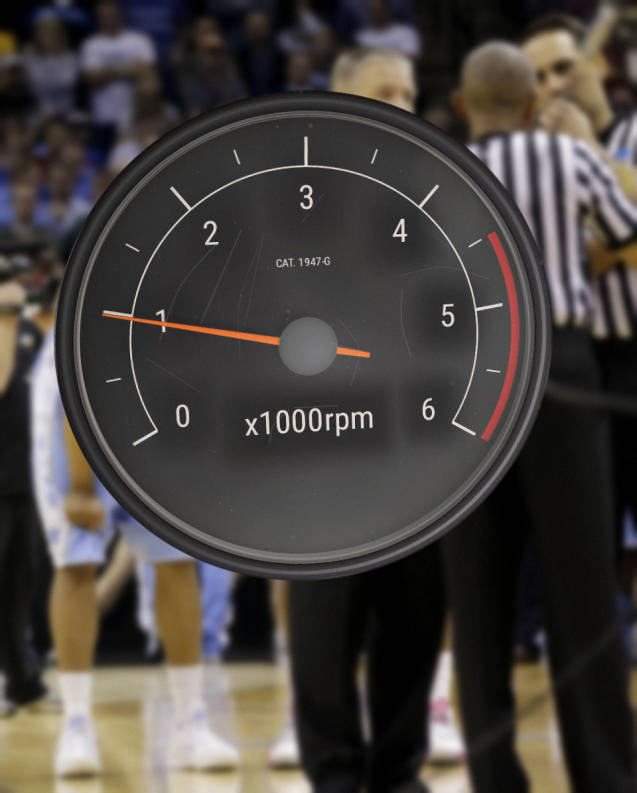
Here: 1000 rpm
